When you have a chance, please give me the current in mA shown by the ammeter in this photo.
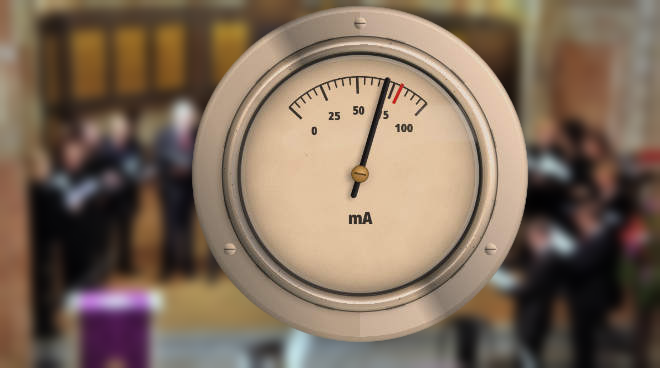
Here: 70 mA
